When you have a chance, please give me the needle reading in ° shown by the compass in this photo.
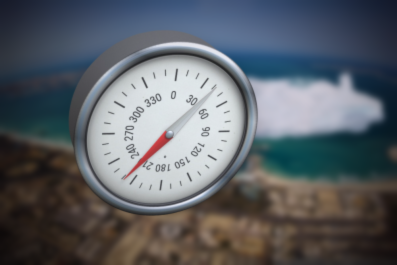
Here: 220 °
